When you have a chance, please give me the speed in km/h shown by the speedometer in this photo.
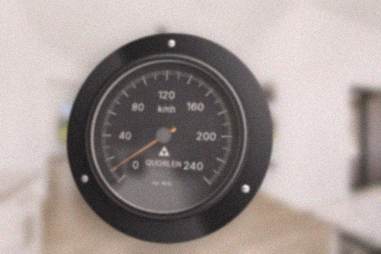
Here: 10 km/h
